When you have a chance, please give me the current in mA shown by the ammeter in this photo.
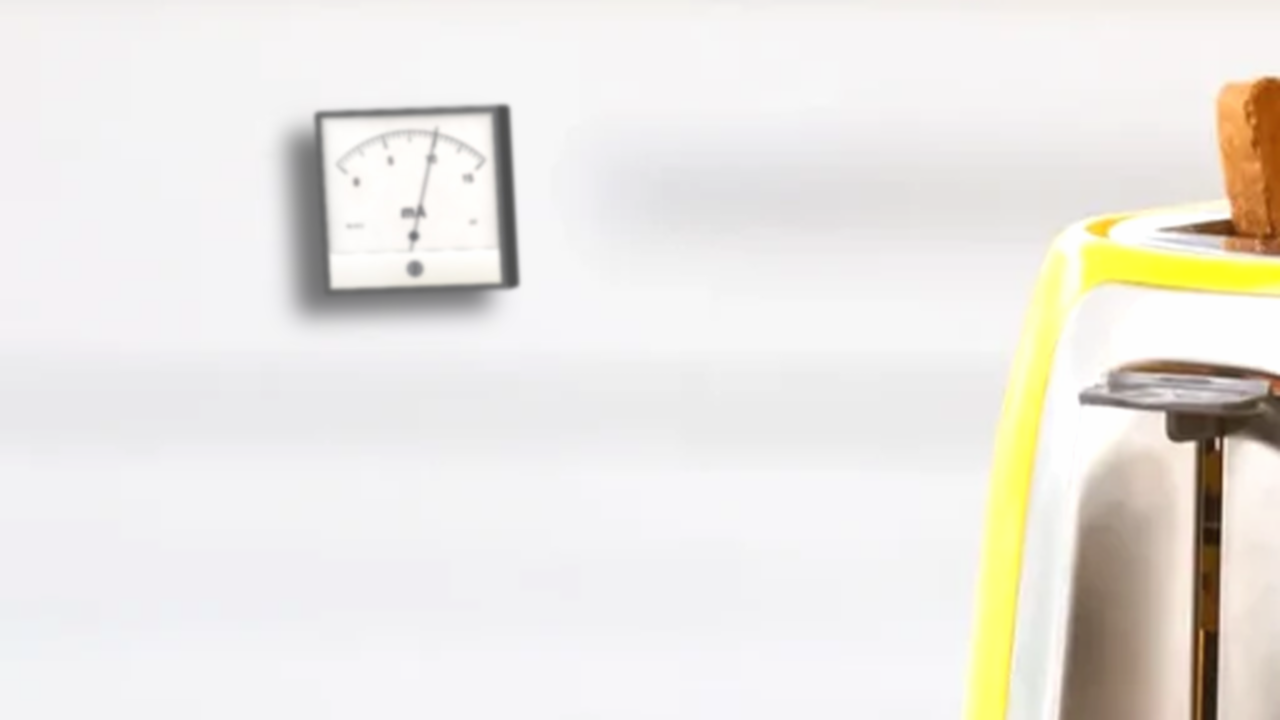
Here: 10 mA
